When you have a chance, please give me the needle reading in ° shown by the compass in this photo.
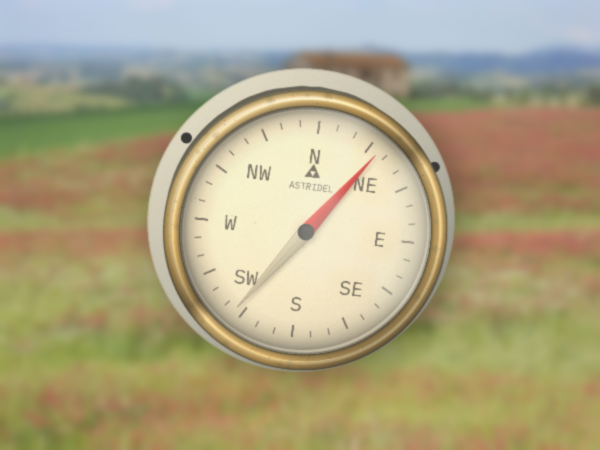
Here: 35 °
